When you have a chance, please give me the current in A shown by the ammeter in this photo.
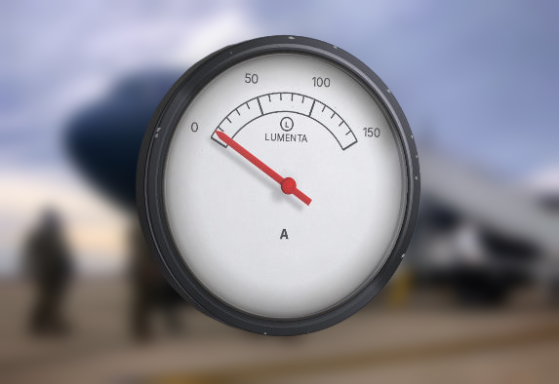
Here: 5 A
